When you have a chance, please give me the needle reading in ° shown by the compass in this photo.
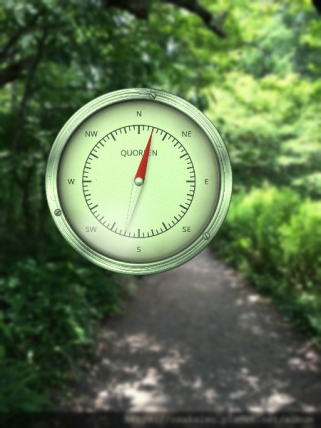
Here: 15 °
